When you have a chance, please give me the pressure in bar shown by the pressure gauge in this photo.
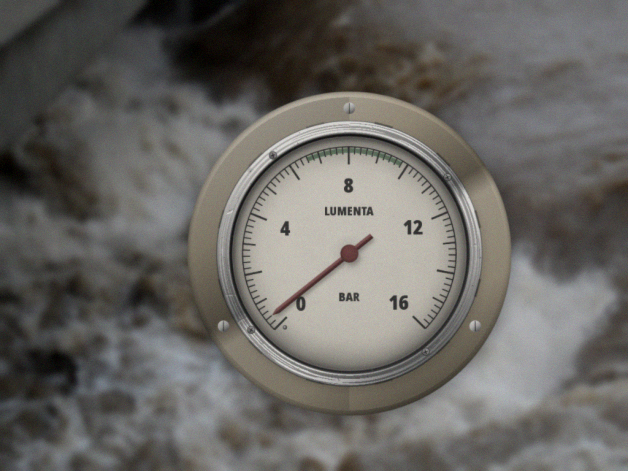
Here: 0.4 bar
